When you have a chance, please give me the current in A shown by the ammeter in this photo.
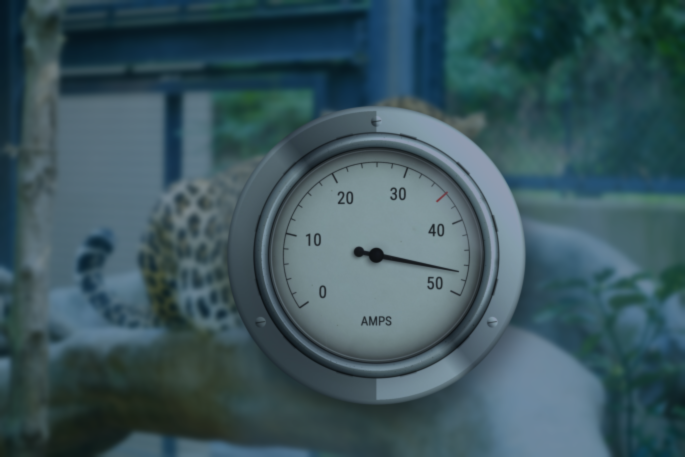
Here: 47 A
